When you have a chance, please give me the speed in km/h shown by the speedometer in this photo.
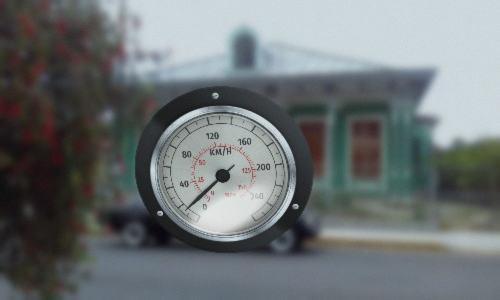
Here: 15 km/h
